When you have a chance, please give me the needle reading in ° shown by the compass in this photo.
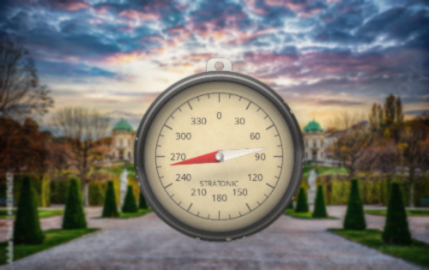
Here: 260 °
